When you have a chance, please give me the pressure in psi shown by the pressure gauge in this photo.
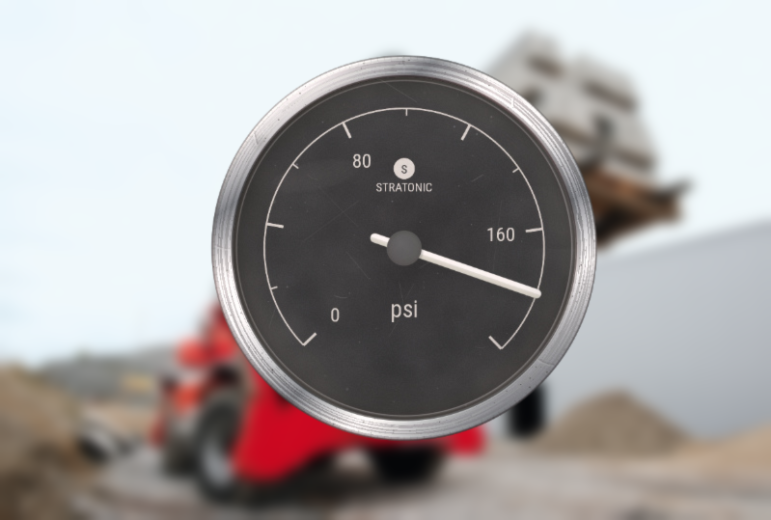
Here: 180 psi
